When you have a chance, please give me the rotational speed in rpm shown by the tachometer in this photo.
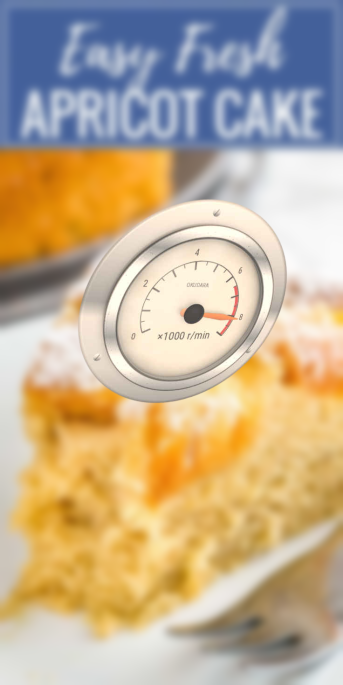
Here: 8000 rpm
